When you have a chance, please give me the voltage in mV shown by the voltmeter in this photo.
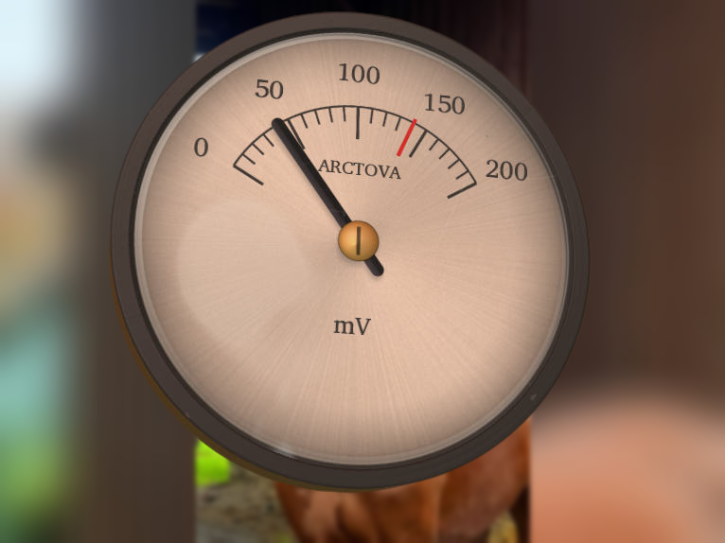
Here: 40 mV
